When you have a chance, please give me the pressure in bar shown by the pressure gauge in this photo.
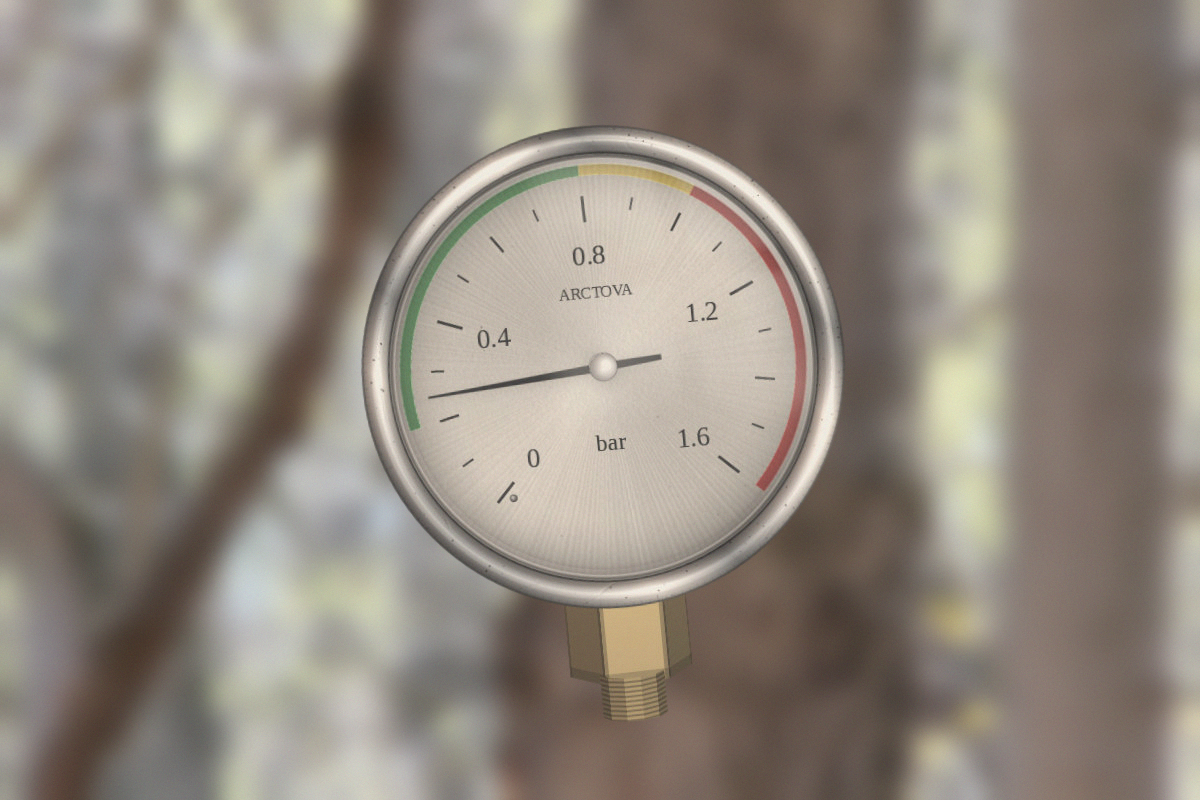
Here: 0.25 bar
